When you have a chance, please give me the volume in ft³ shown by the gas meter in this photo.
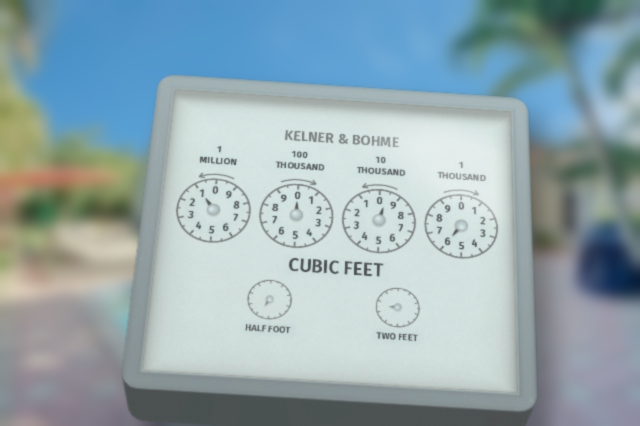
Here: 99600 ft³
